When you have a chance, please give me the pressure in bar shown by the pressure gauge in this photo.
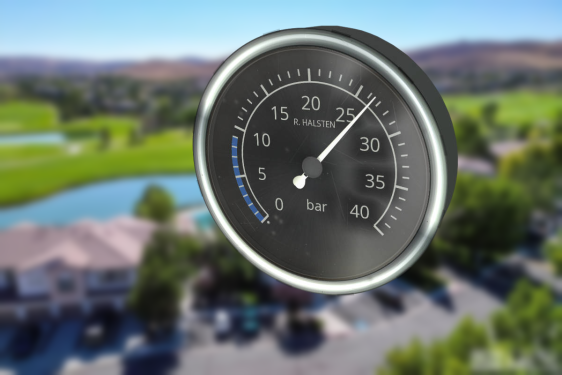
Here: 26.5 bar
